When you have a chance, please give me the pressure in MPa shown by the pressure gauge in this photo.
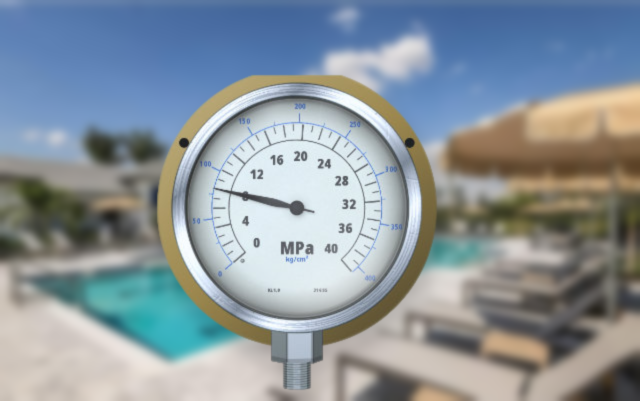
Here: 8 MPa
